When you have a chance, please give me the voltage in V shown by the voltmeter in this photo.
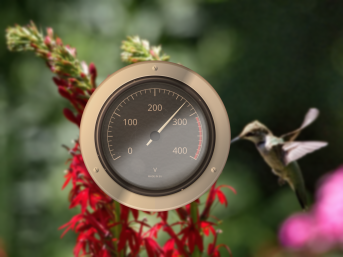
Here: 270 V
